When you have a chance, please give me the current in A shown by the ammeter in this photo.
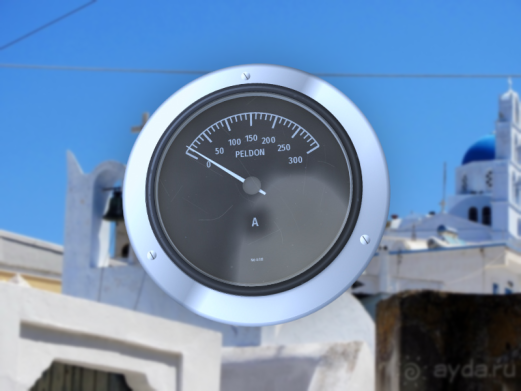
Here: 10 A
